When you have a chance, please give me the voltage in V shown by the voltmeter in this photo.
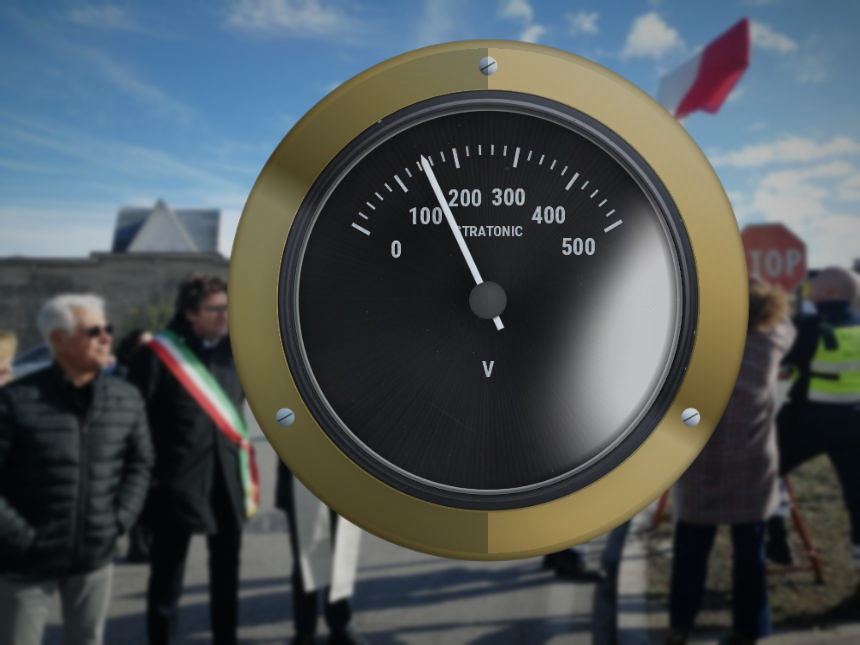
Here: 150 V
